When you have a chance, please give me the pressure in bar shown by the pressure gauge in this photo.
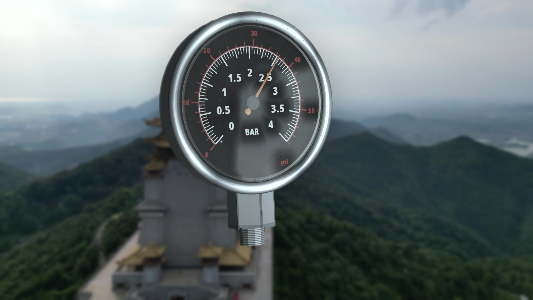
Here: 2.5 bar
